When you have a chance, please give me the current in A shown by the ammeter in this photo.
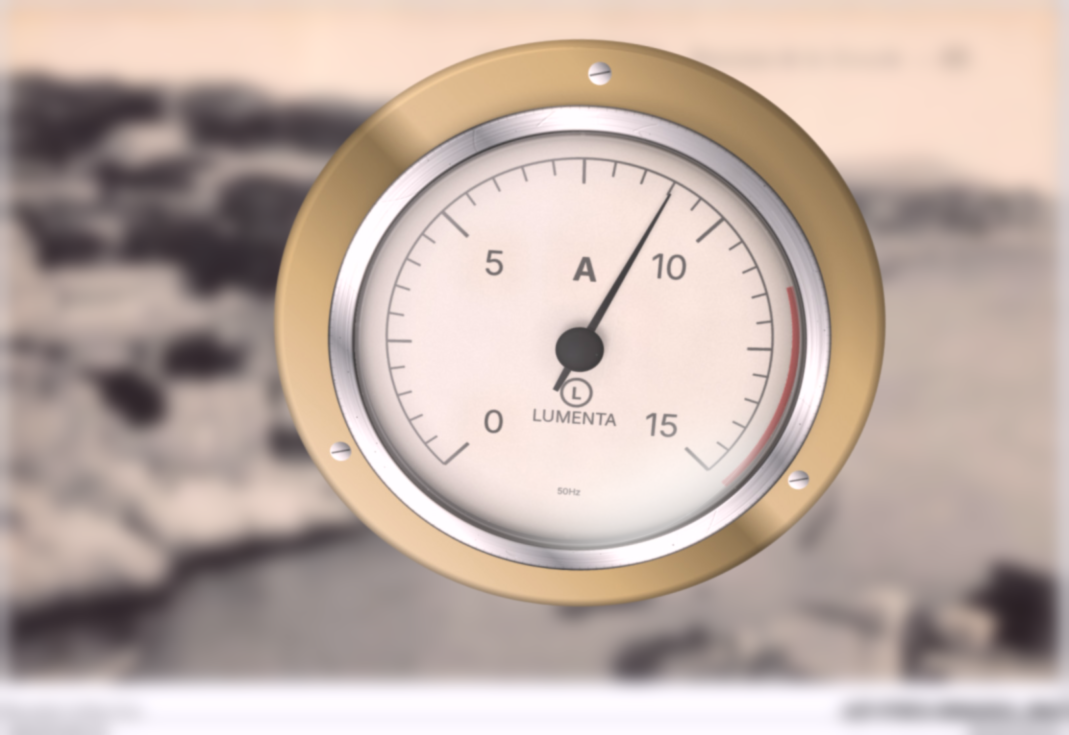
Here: 9 A
